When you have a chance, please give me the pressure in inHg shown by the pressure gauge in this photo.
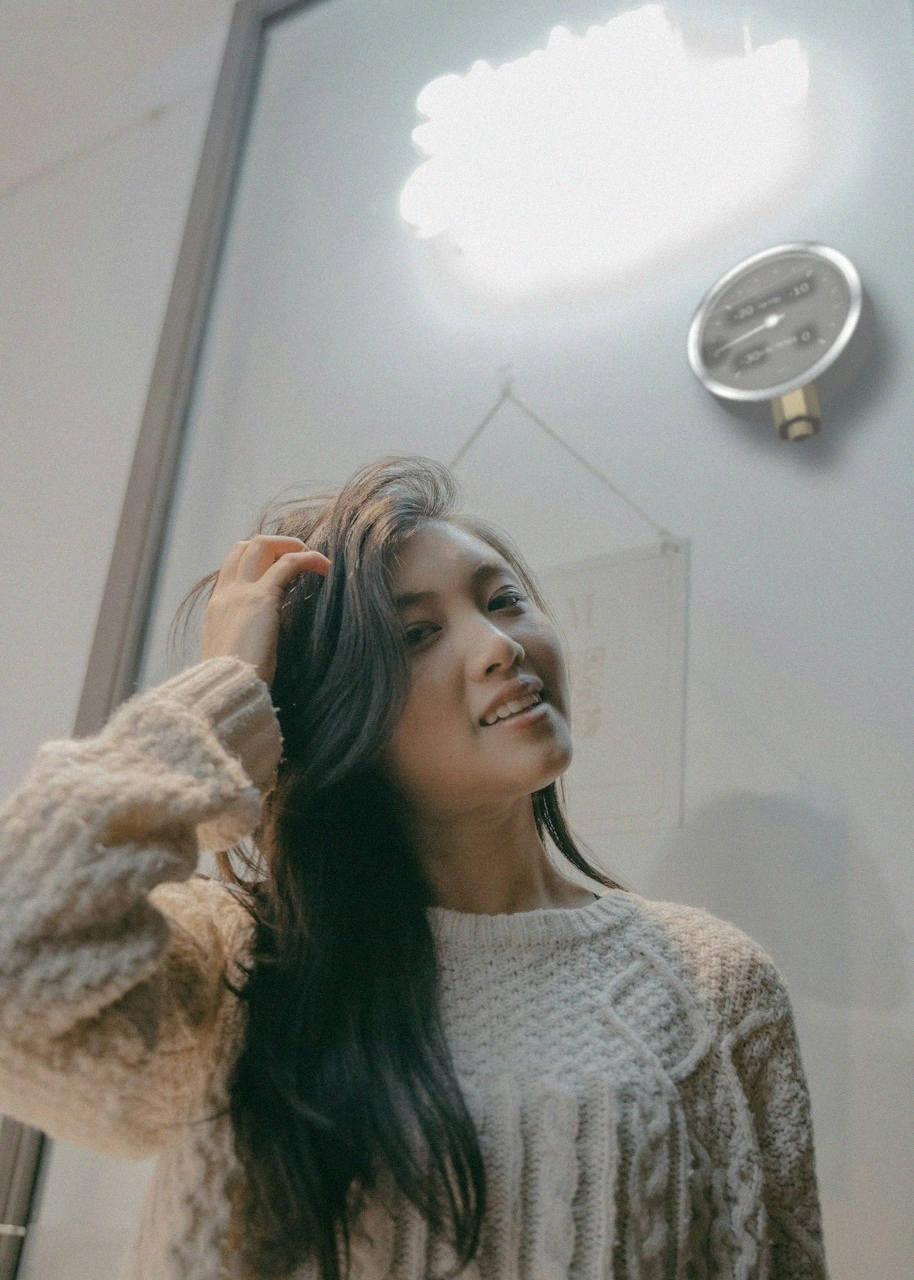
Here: -26 inHg
